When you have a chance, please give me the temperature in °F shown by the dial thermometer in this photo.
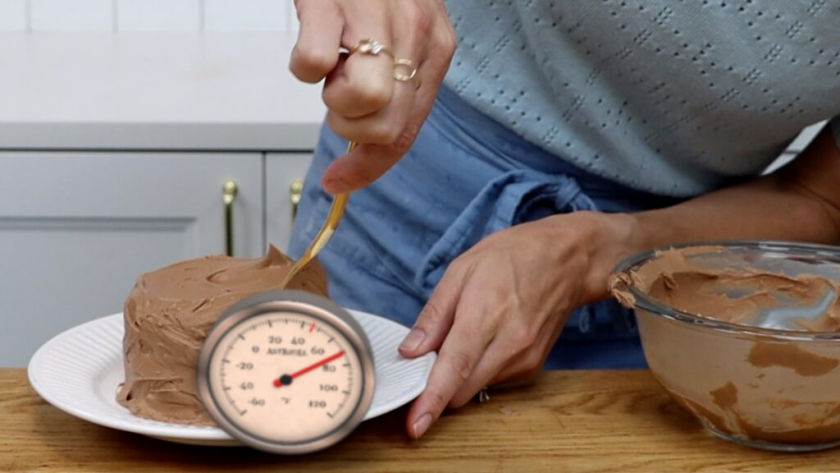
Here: 70 °F
